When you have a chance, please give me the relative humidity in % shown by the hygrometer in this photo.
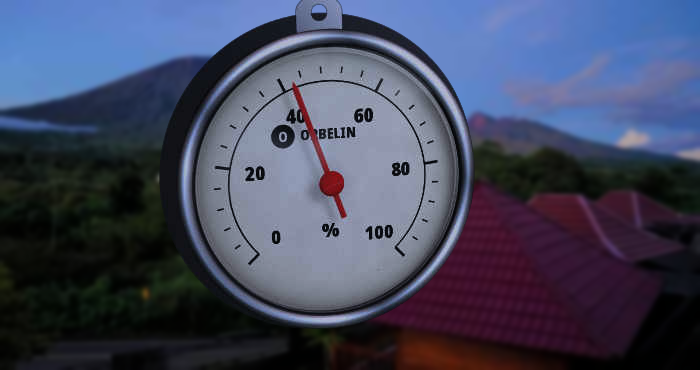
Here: 42 %
